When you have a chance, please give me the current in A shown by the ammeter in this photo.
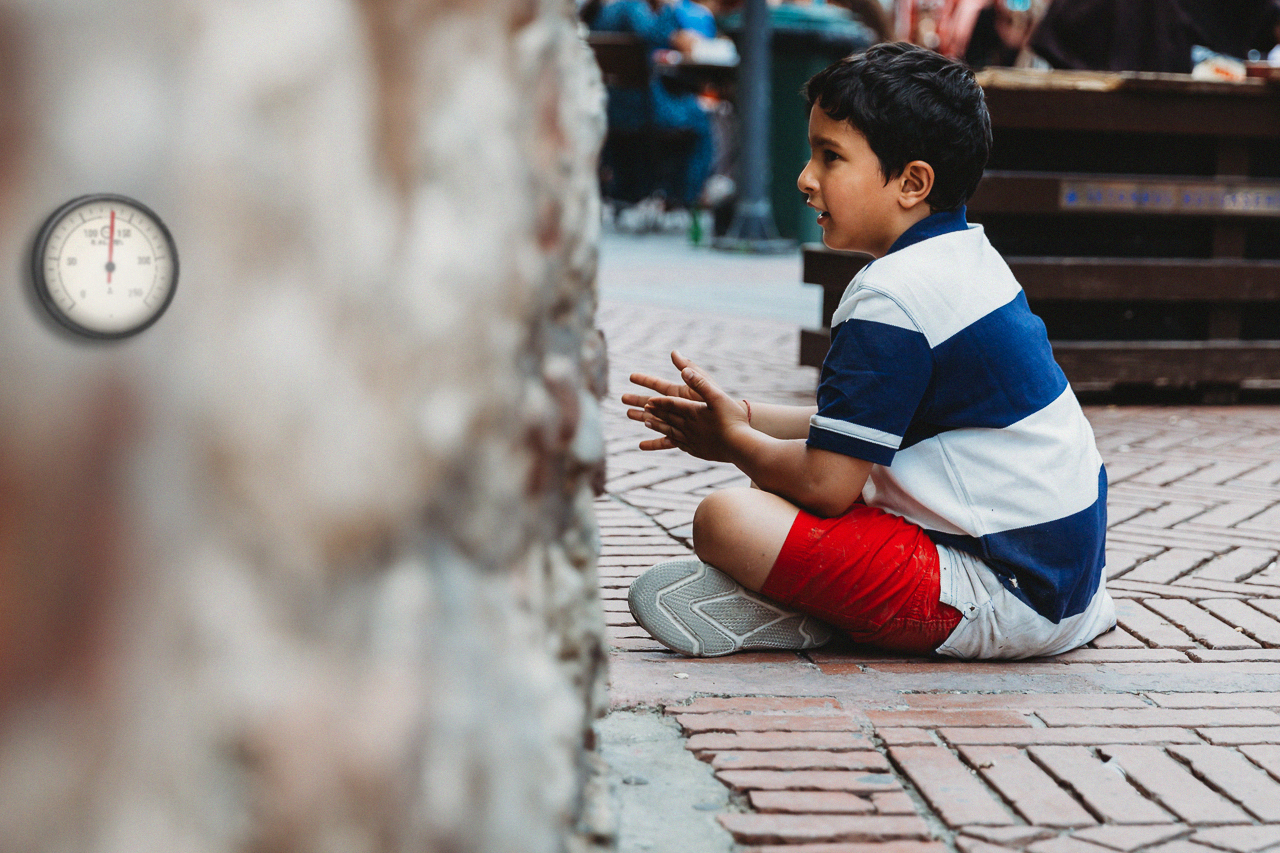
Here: 130 A
